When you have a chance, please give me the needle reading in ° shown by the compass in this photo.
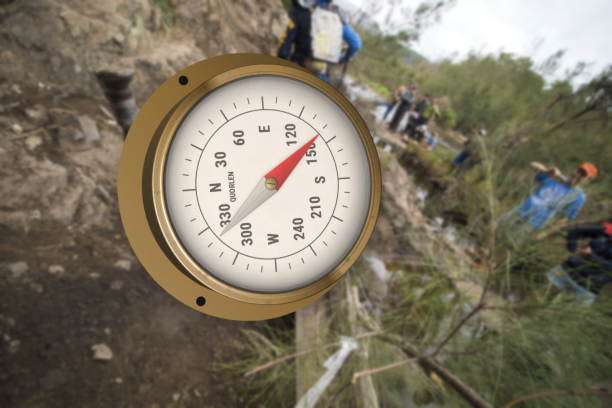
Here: 140 °
